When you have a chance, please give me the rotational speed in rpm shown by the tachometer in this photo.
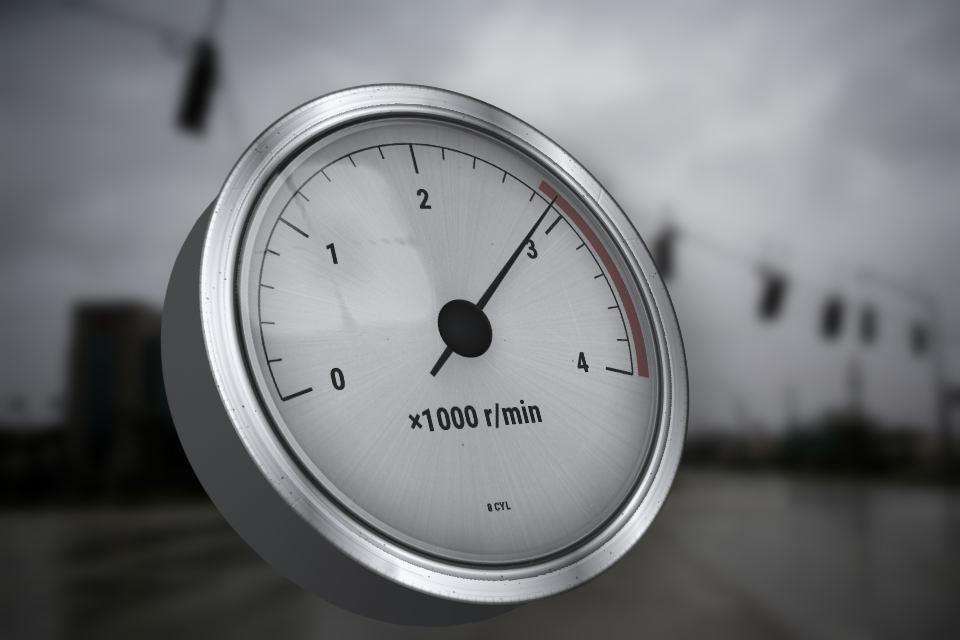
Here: 2900 rpm
